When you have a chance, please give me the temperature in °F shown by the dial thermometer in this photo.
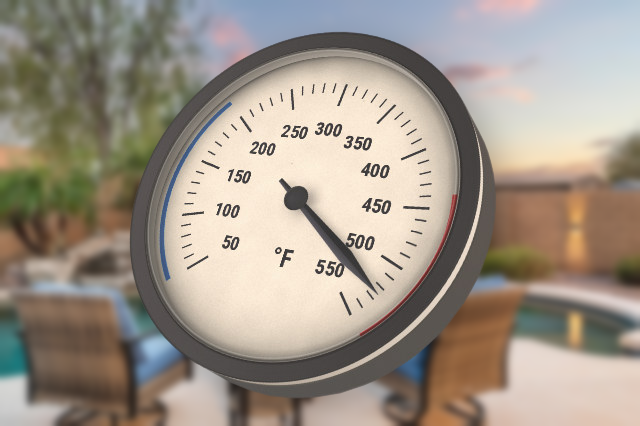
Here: 525 °F
